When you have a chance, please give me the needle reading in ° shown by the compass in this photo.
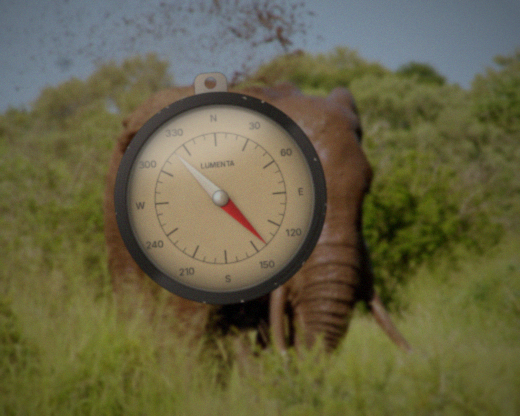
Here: 140 °
